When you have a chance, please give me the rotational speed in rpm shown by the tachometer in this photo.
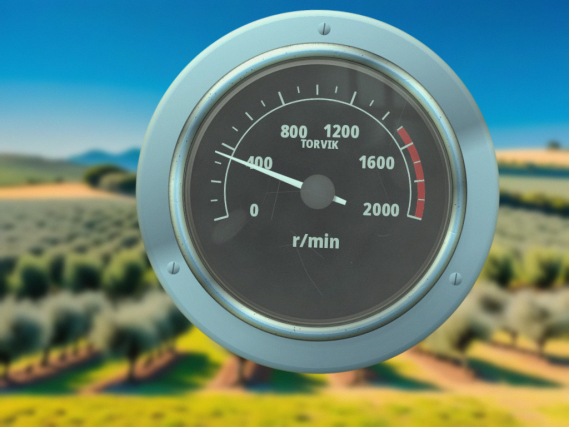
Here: 350 rpm
